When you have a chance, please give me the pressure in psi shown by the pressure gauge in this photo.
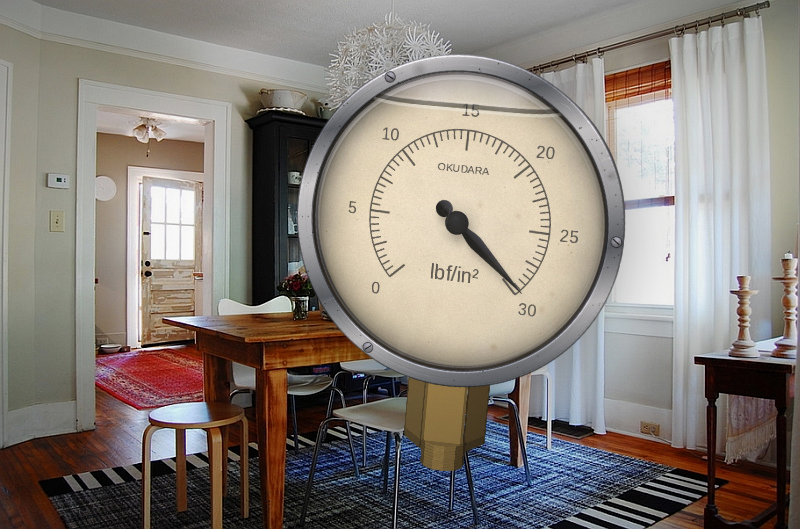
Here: 29.5 psi
